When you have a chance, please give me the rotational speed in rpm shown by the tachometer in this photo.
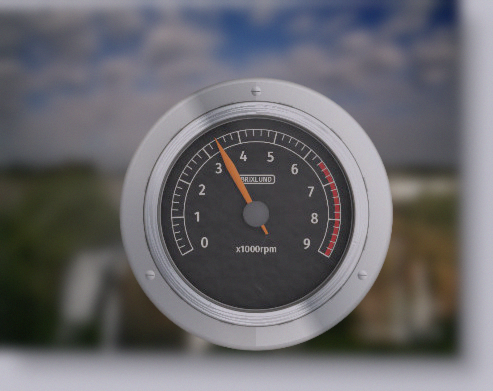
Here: 3400 rpm
